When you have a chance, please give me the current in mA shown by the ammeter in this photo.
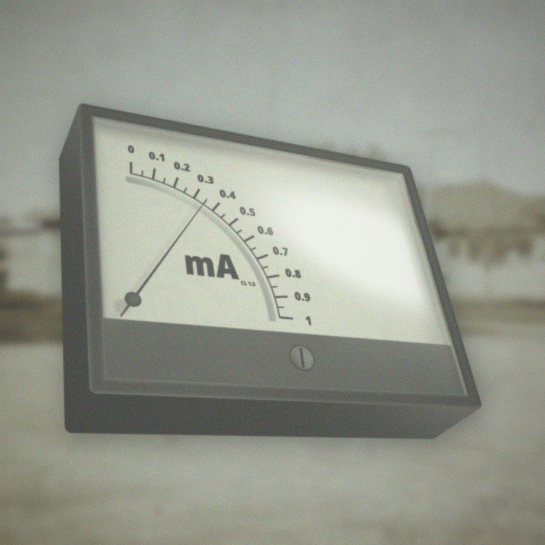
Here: 0.35 mA
